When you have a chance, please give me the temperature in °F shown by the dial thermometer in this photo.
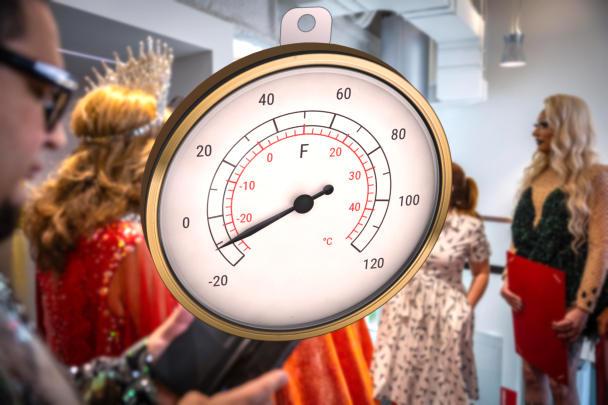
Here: -10 °F
